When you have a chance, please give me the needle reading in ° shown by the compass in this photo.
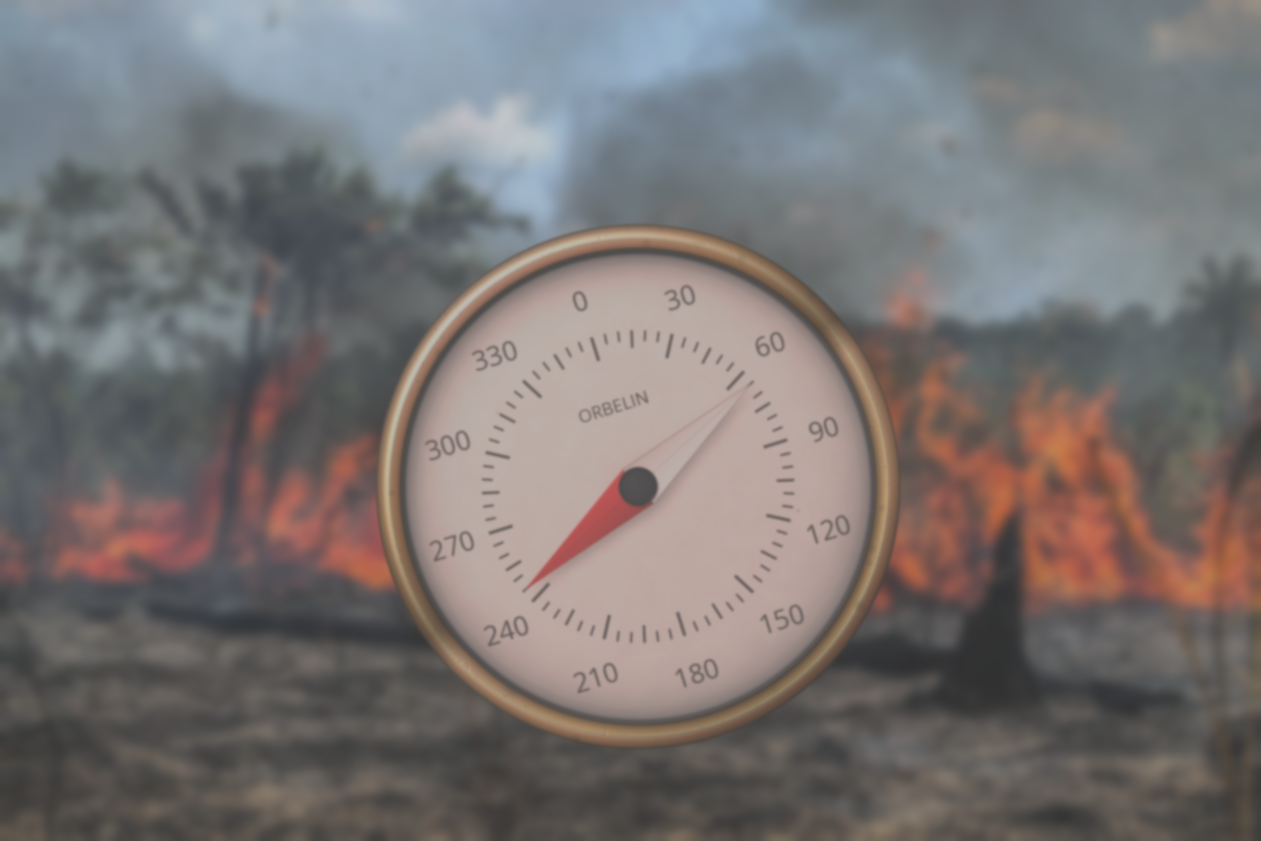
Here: 245 °
